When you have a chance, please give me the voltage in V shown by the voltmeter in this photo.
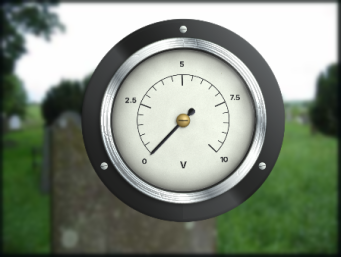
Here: 0 V
